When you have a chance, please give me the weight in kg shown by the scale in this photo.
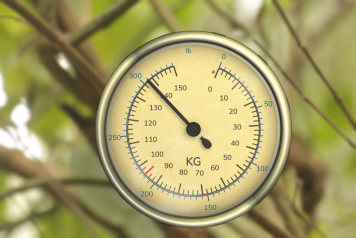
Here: 138 kg
